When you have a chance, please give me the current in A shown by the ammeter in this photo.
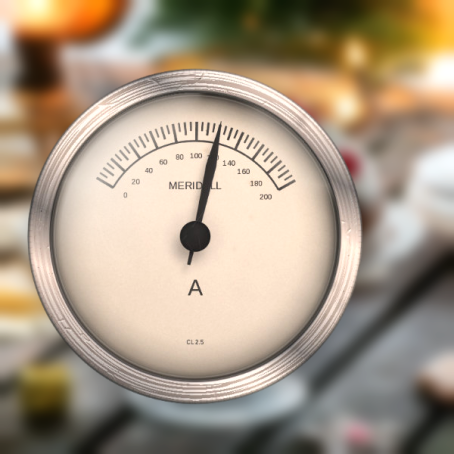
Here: 120 A
